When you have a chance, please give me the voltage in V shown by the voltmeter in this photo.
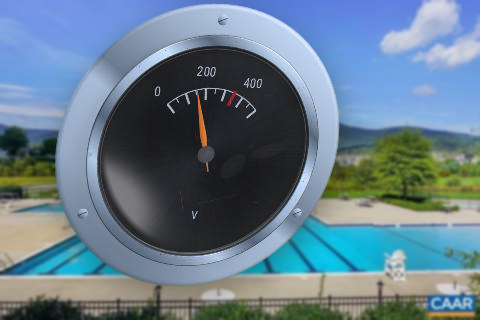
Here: 150 V
